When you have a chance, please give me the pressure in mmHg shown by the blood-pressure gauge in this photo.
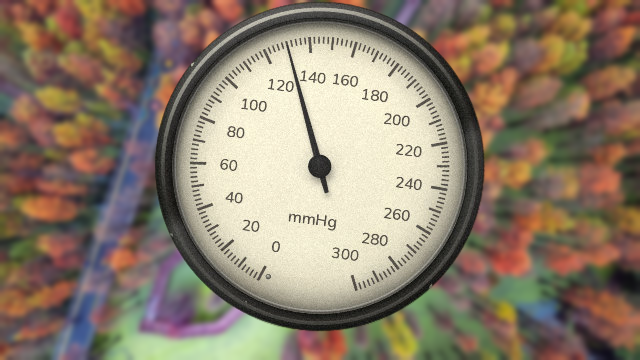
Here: 130 mmHg
